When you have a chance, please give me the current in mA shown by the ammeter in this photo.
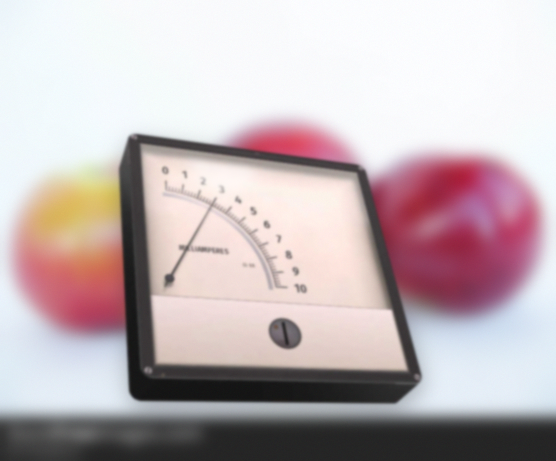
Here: 3 mA
